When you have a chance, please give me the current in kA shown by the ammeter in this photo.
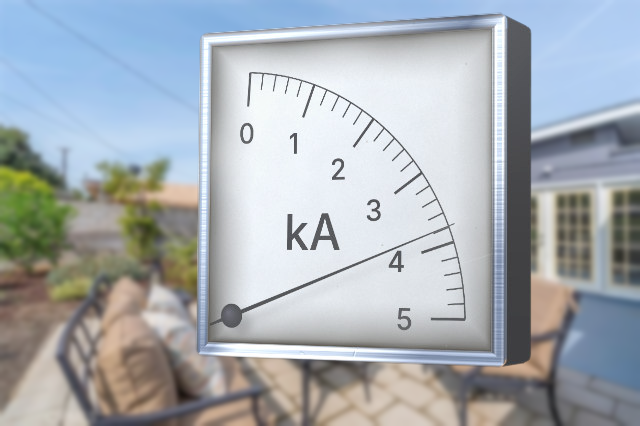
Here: 3.8 kA
